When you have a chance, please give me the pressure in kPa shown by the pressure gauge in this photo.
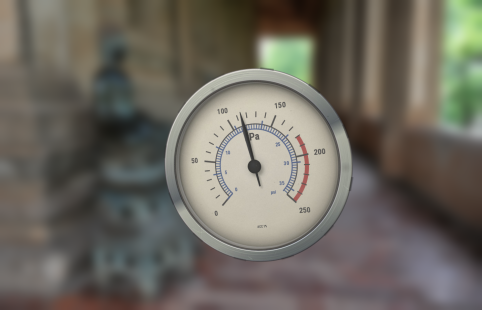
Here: 115 kPa
